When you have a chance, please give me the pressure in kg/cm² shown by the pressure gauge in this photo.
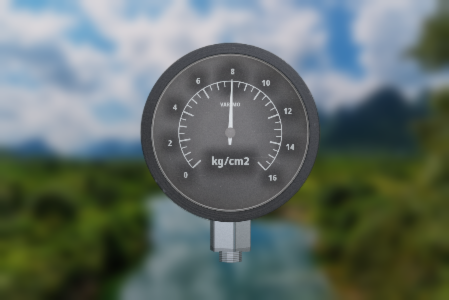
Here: 8 kg/cm²
